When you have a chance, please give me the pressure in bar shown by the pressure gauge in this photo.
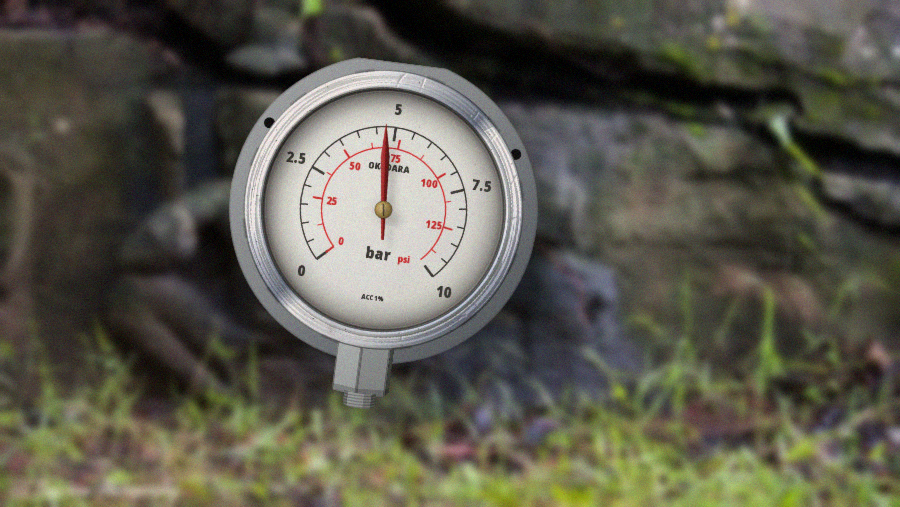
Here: 4.75 bar
